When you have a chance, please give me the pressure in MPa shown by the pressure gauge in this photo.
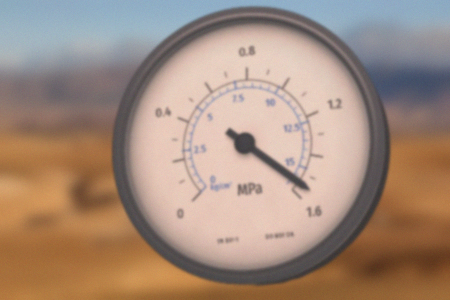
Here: 1.55 MPa
